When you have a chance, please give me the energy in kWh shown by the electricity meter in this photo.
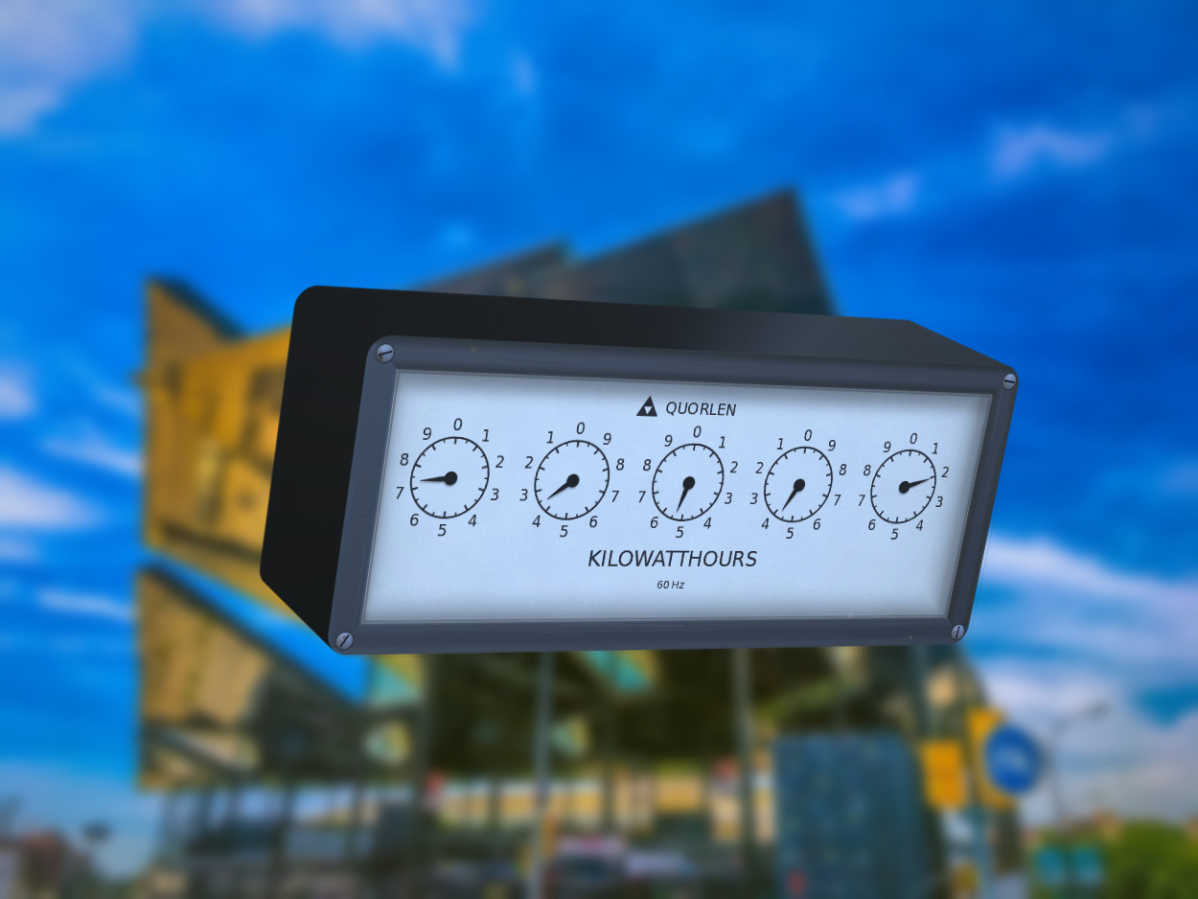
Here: 73542 kWh
